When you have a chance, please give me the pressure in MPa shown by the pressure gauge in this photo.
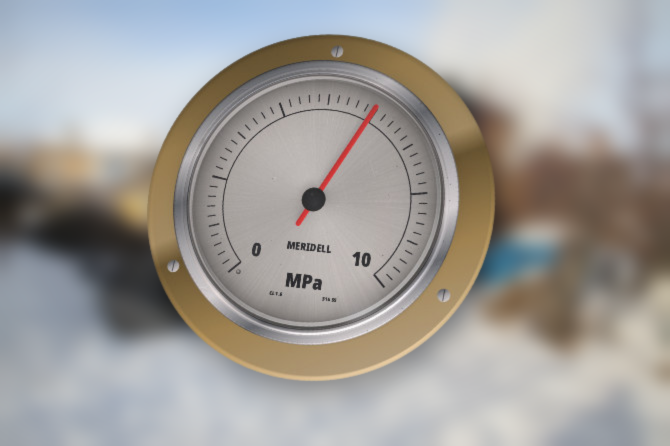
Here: 6 MPa
